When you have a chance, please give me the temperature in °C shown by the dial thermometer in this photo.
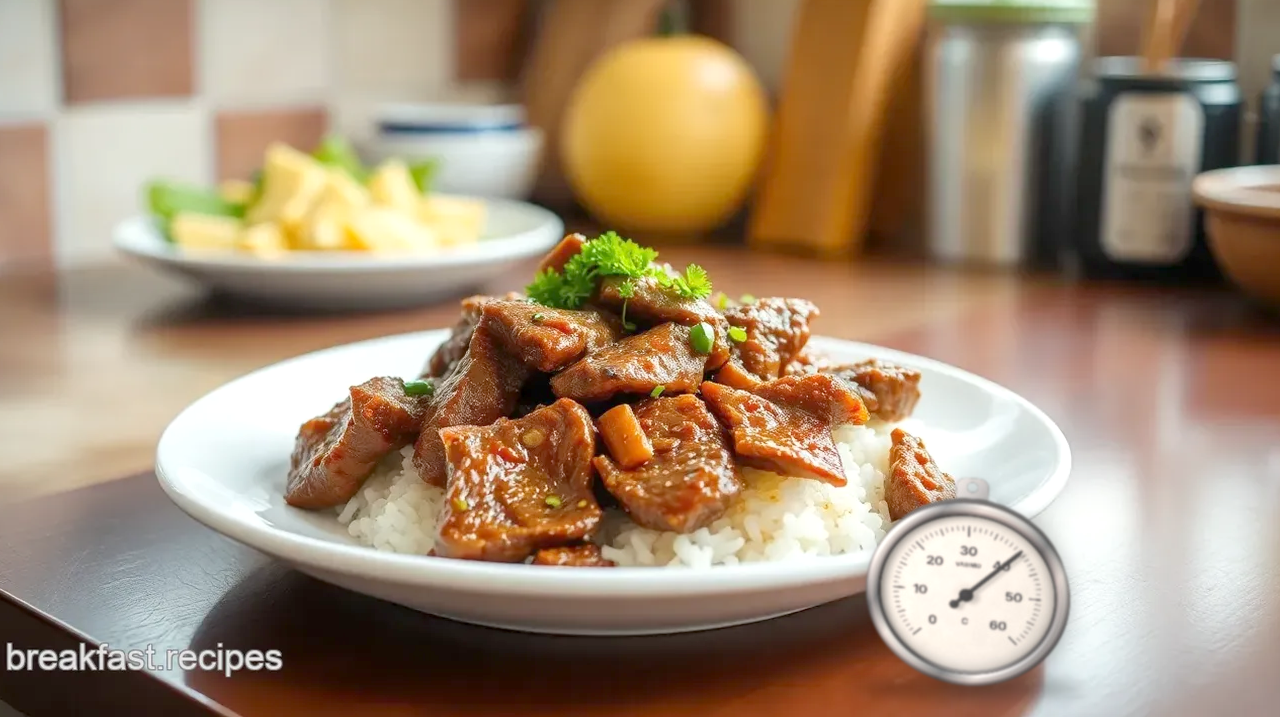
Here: 40 °C
